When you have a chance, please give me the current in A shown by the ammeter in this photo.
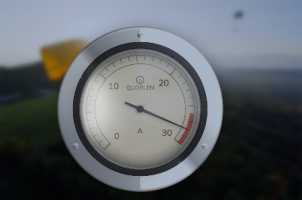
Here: 28 A
